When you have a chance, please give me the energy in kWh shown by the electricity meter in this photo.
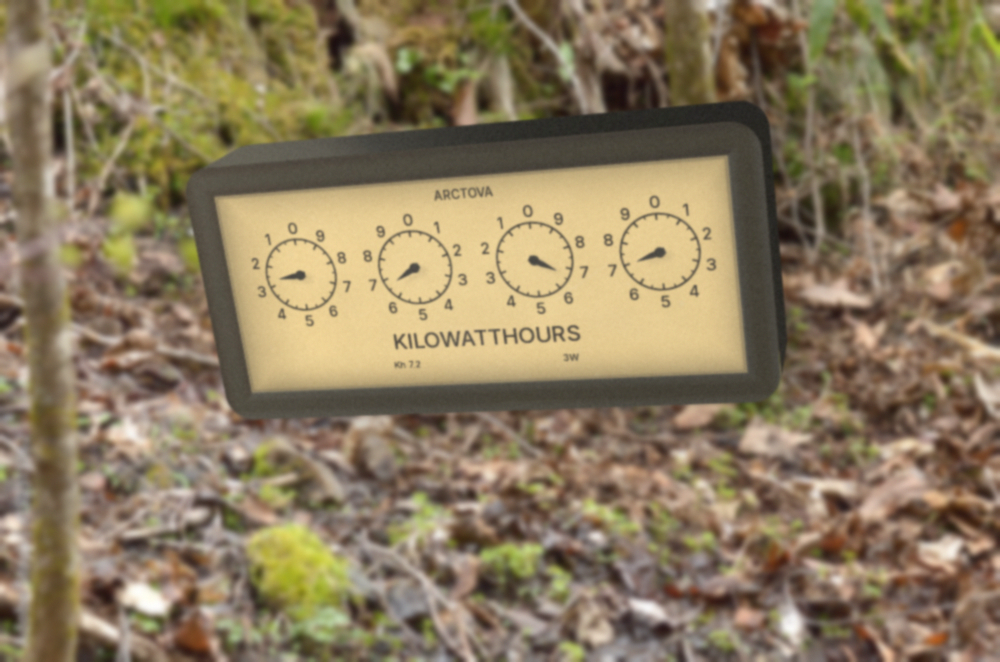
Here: 2667 kWh
